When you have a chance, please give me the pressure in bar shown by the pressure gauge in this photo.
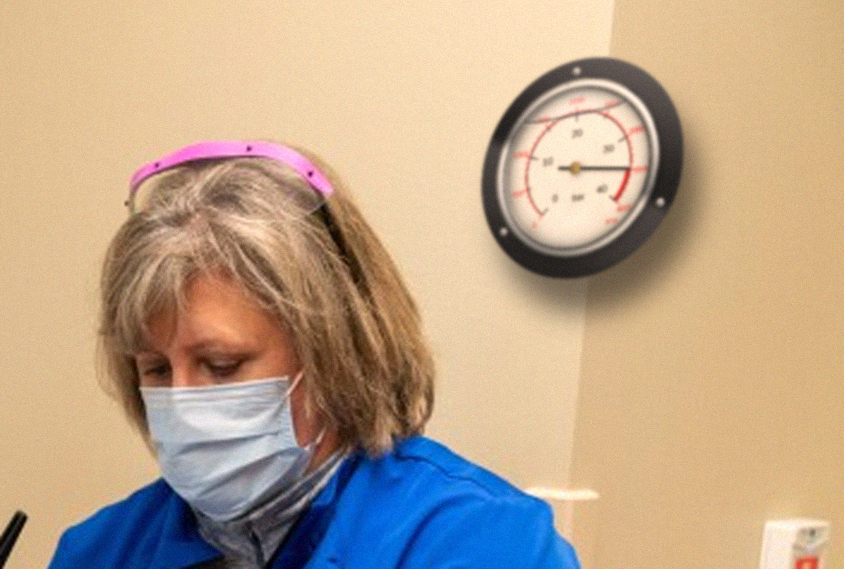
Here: 35 bar
